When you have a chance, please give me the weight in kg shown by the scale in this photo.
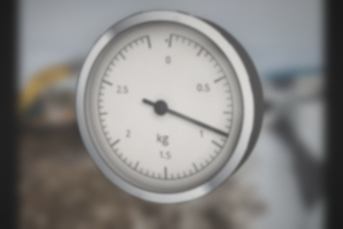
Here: 0.9 kg
